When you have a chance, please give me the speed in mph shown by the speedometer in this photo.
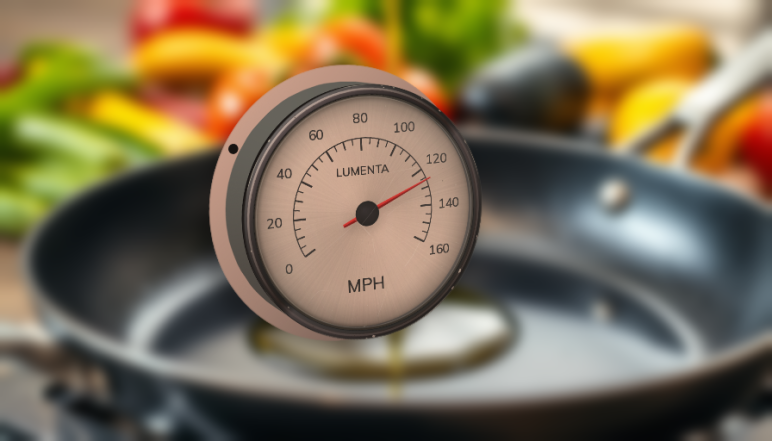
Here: 125 mph
